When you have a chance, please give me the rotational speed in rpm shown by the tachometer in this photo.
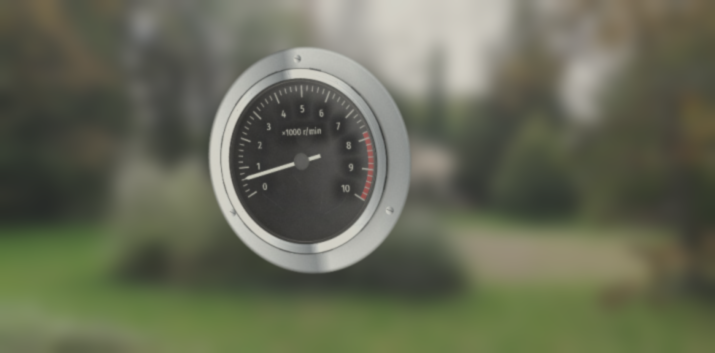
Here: 600 rpm
